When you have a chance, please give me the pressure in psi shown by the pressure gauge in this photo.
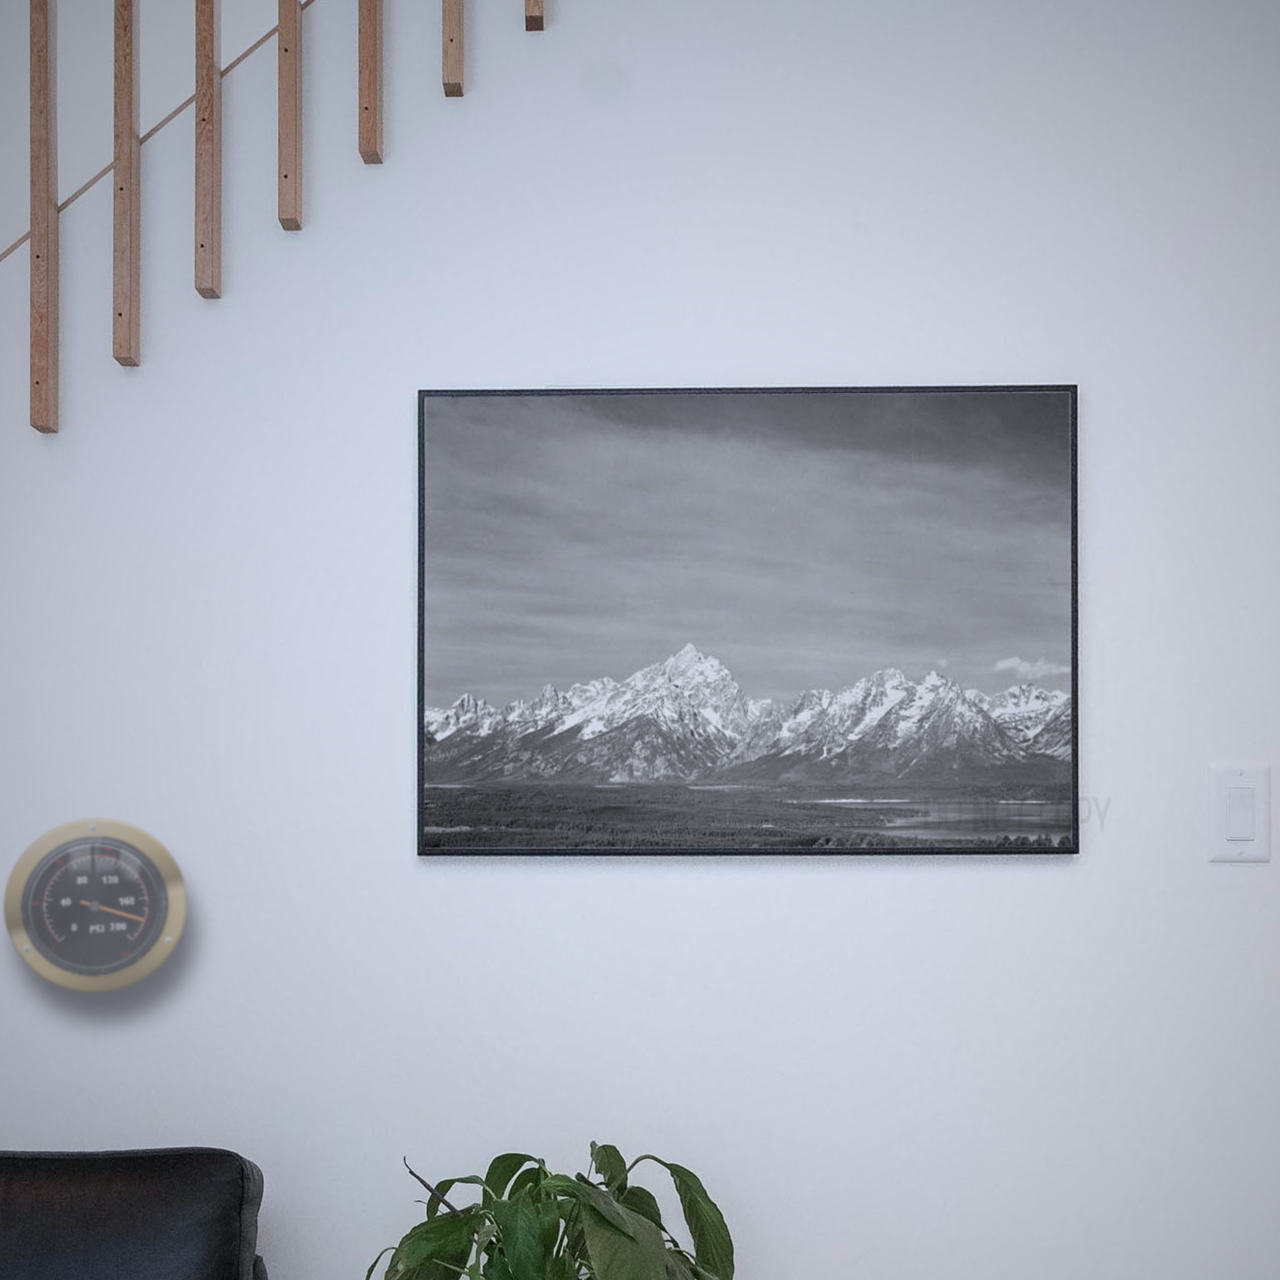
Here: 180 psi
